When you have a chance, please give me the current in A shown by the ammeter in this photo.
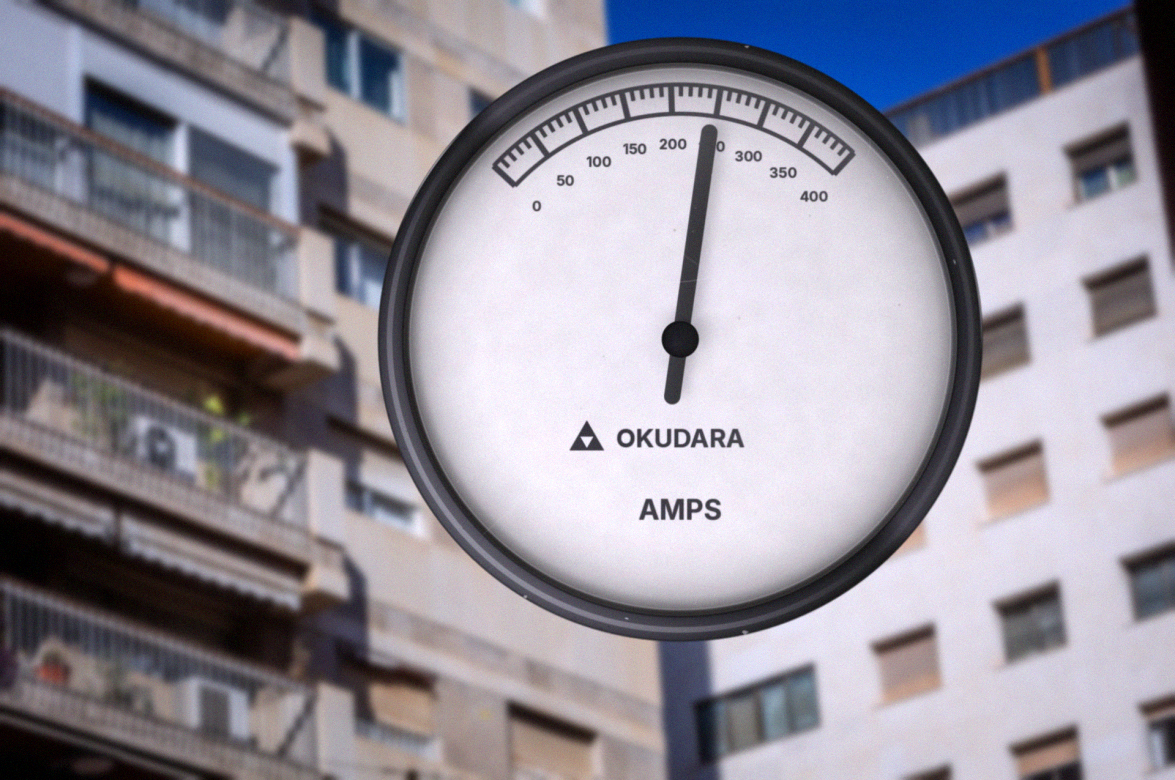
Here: 245 A
